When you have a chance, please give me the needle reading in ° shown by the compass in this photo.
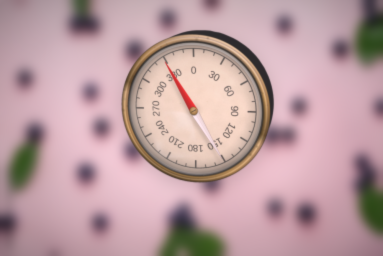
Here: 330 °
